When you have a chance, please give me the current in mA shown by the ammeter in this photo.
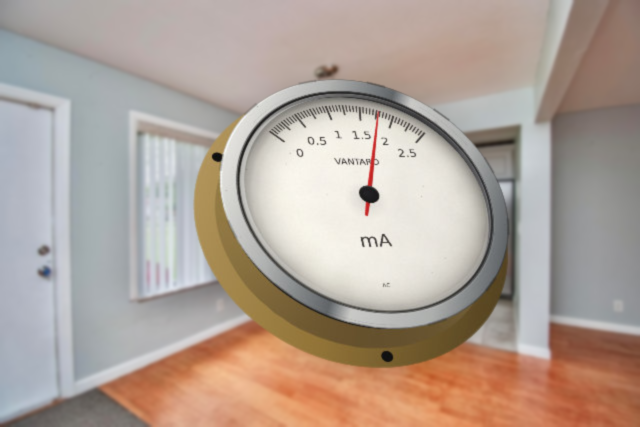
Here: 1.75 mA
